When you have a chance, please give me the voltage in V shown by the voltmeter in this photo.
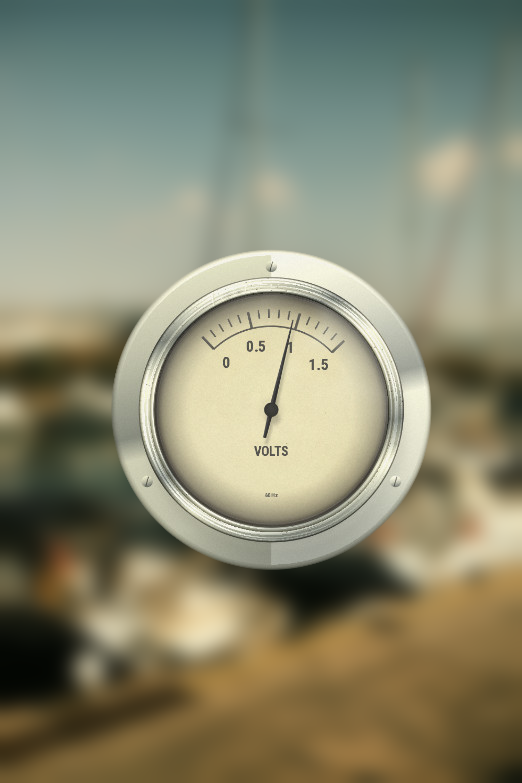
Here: 0.95 V
